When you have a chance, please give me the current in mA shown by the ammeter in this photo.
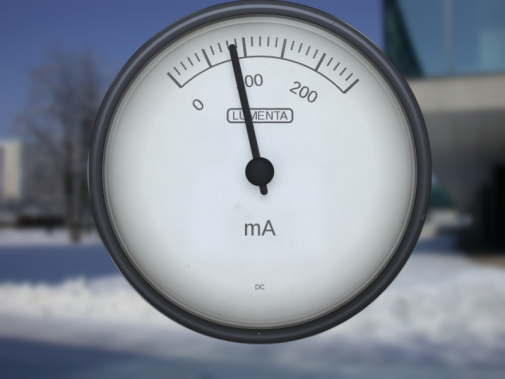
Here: 85 mA
